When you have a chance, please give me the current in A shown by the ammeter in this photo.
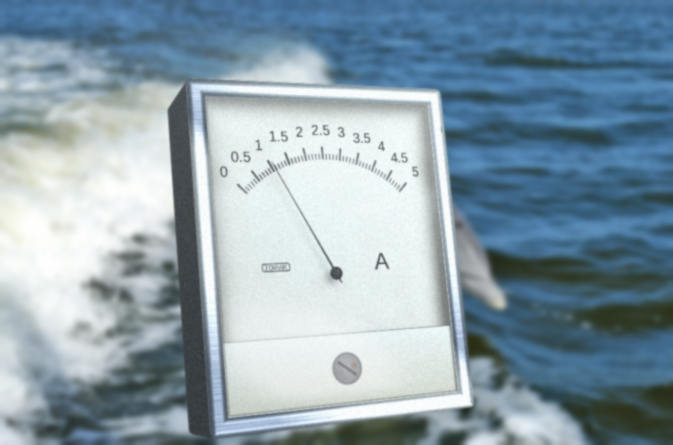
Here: 1 A
